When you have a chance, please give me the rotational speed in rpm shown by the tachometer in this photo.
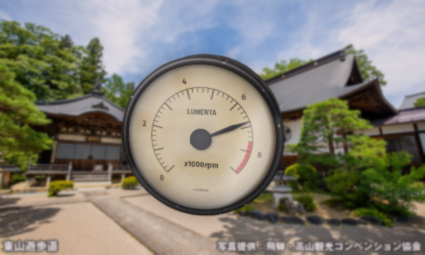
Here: 6800 rpm
